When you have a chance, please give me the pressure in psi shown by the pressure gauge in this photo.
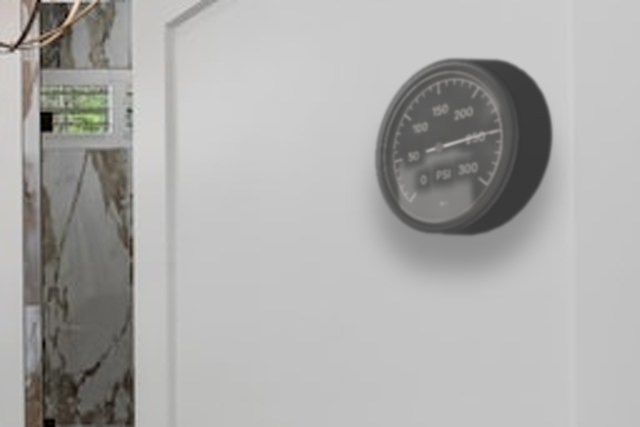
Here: 250 psi
